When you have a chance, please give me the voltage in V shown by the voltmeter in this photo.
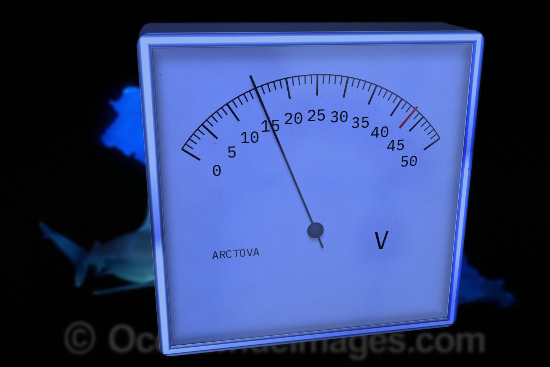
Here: 15 V
